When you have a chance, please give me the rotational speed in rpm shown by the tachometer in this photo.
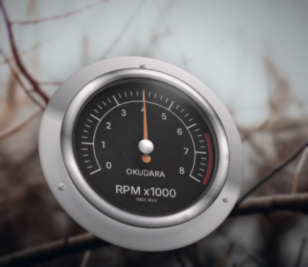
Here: 4000 rpm
